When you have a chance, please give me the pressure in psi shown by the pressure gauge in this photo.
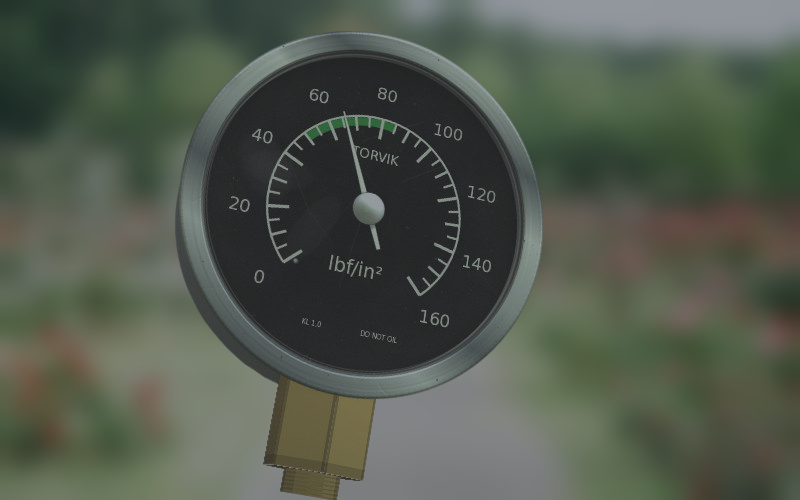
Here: 65 psi
